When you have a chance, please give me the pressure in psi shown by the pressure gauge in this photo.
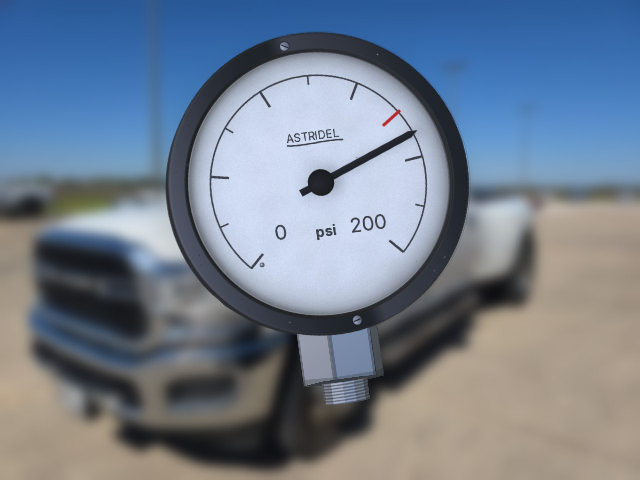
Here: 150 psi
